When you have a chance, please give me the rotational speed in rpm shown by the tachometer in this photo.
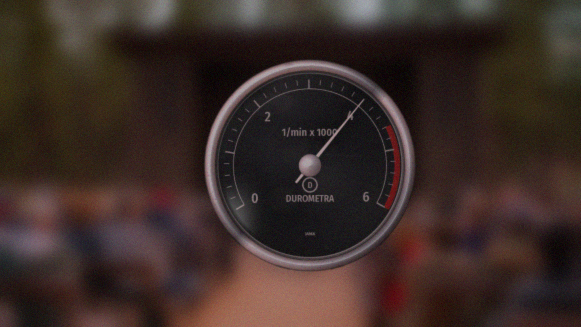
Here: 4000 rpm
